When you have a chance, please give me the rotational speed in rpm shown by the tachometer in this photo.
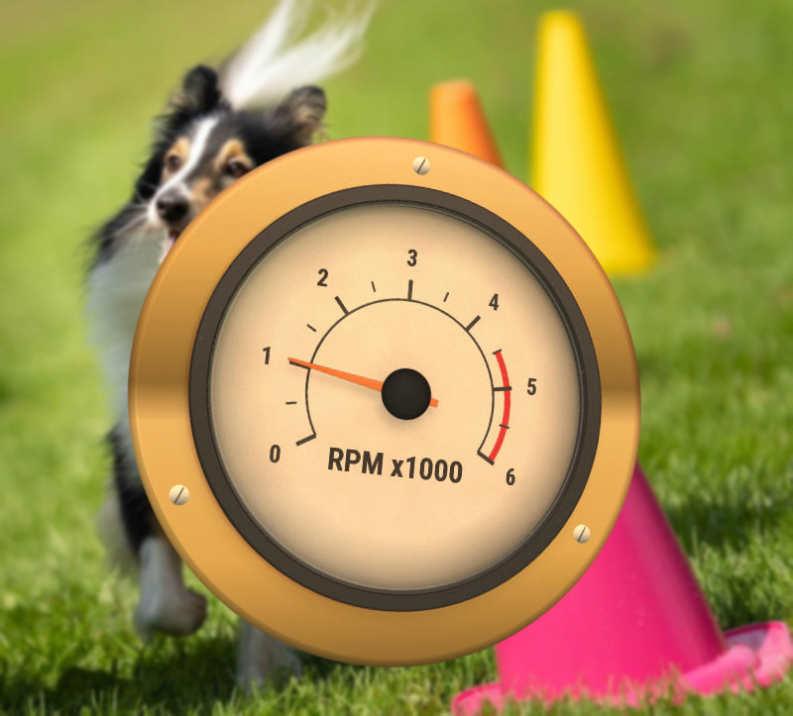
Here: 1000 rpm
